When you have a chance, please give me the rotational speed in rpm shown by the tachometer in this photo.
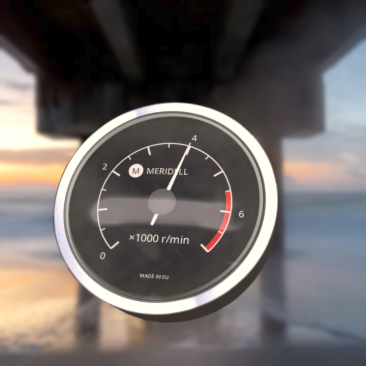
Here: 4000 rpm
